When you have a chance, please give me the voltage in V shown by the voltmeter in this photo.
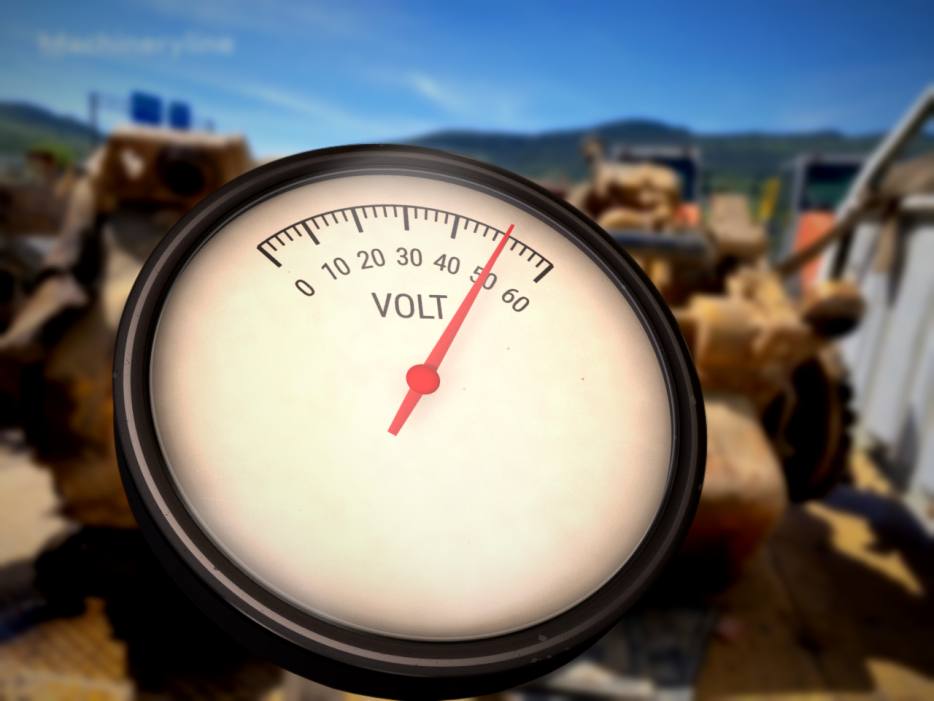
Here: 50 V
